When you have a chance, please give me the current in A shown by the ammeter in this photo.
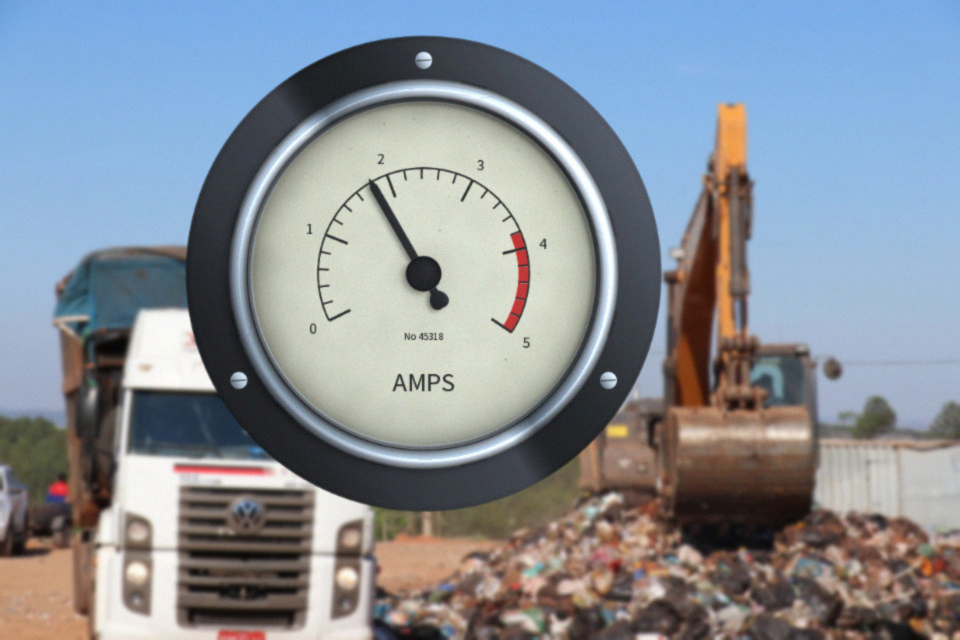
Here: 1.8 A
